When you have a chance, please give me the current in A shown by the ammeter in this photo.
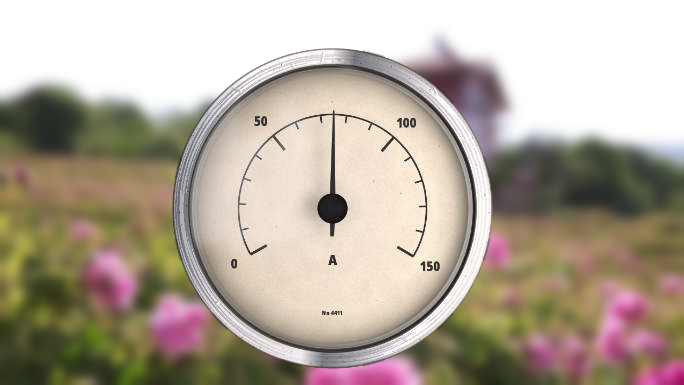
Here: 75 A
